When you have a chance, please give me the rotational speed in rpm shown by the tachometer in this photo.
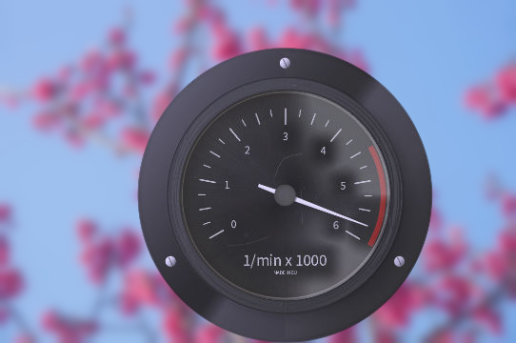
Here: 5750 rpm
